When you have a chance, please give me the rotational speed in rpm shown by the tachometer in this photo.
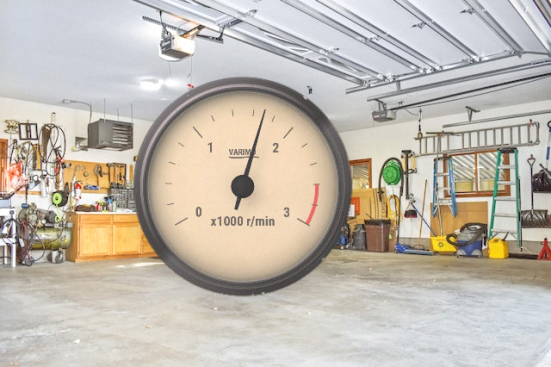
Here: 1700 rpm
